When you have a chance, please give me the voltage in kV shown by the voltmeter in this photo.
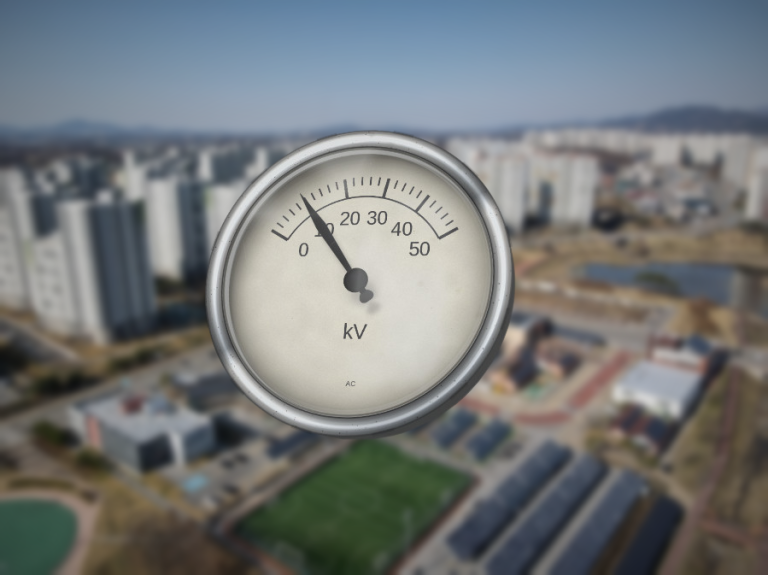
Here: 10 kV
